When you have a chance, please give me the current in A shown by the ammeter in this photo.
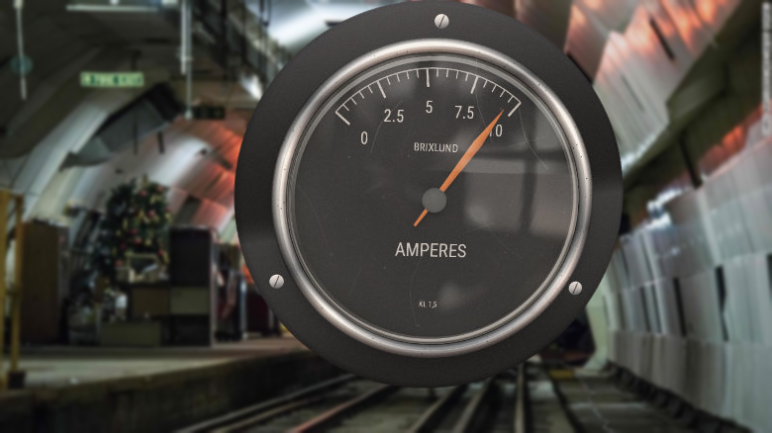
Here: 9.5 A
